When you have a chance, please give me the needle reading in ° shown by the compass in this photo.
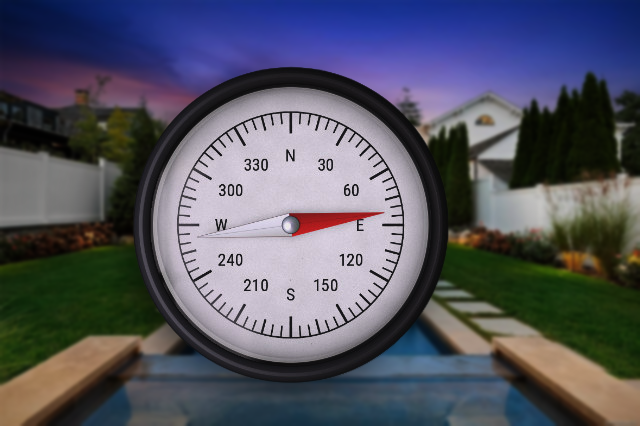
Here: 82.5 °
